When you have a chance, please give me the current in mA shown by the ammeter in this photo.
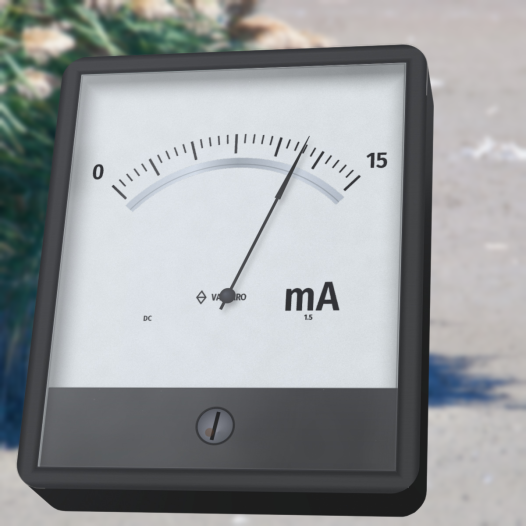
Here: 11.5 mA
